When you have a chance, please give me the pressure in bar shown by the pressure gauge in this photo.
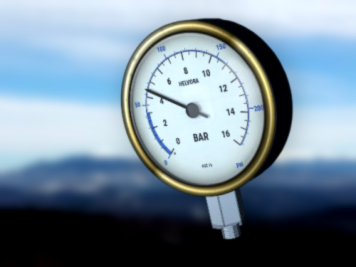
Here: 4.5 bar
